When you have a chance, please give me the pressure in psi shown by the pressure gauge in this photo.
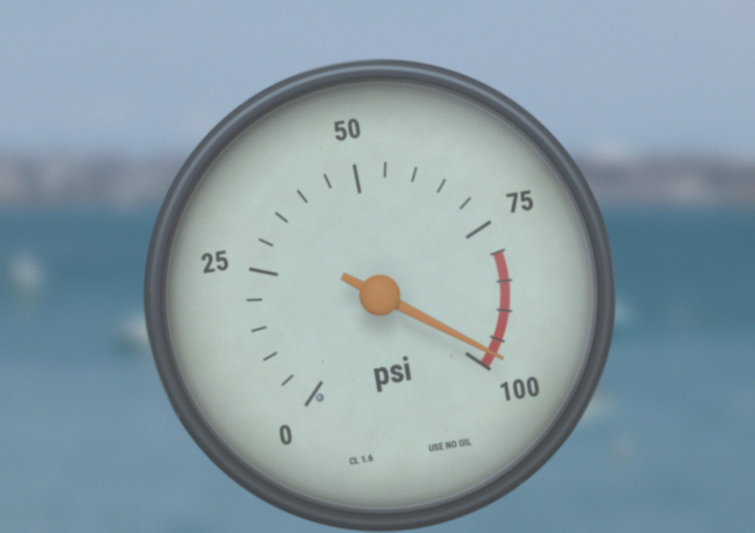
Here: 97.5 psi
